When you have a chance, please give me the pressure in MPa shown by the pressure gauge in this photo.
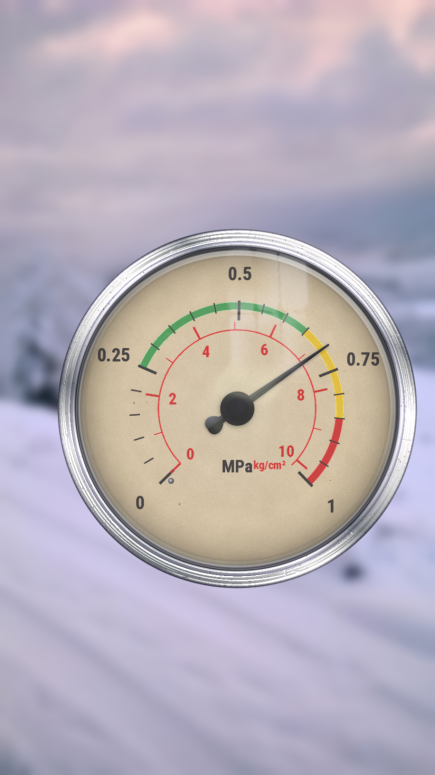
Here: 0.7 MPa
